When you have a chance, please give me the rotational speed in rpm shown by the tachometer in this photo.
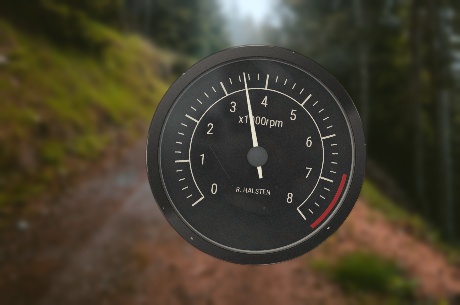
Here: 3500 rpm
